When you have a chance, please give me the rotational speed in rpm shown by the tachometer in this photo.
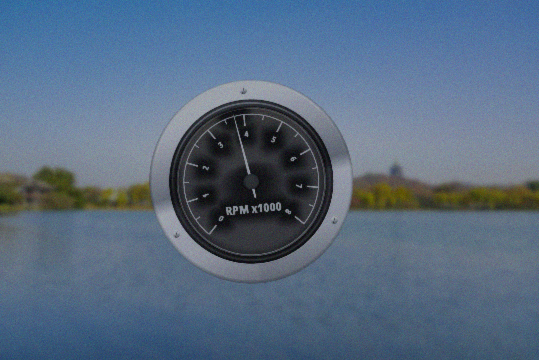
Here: 3750 rpm
